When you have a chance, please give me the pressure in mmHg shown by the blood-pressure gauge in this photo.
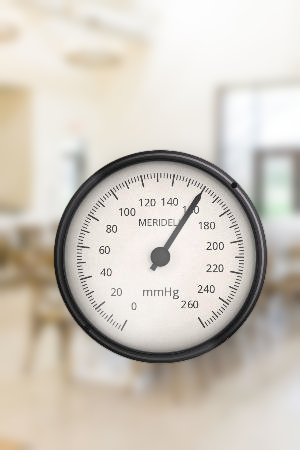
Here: 160 mmHg
